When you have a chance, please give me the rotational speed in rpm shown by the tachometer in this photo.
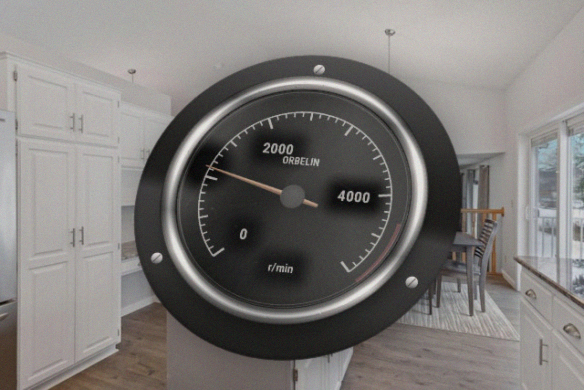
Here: 1100 rpm
